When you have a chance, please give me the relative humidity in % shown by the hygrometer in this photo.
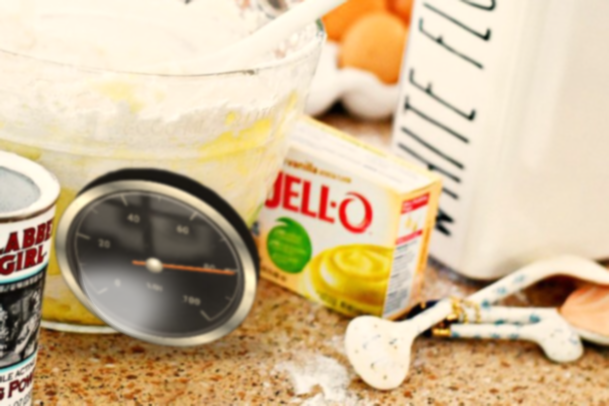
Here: 80 %
